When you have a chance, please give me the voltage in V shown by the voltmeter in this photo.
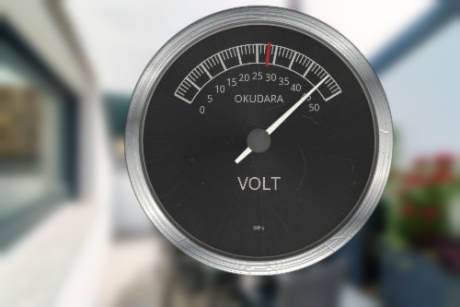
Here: 45 V
